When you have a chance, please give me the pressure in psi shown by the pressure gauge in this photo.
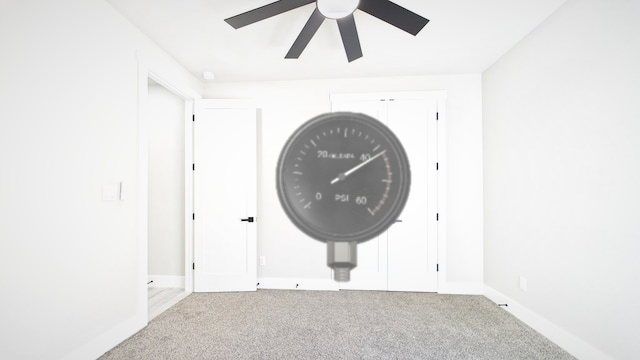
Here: 42 psi
